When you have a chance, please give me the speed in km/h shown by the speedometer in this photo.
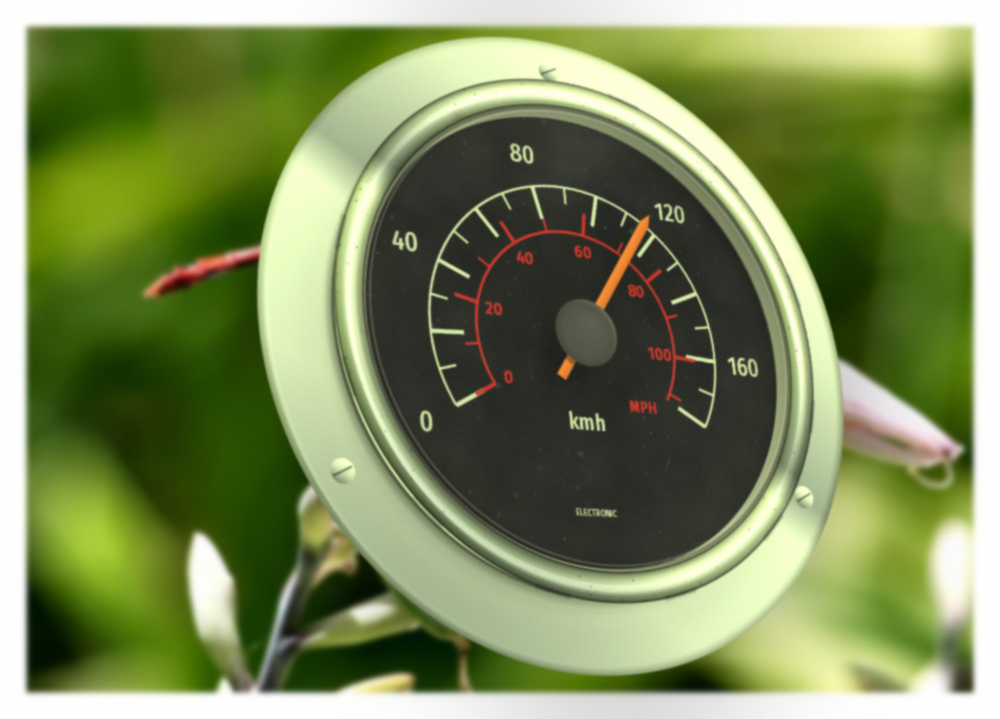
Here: 115 km/h
